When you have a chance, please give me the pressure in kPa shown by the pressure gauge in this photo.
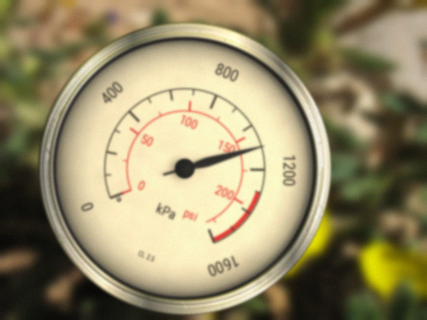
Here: 1100 kPa
